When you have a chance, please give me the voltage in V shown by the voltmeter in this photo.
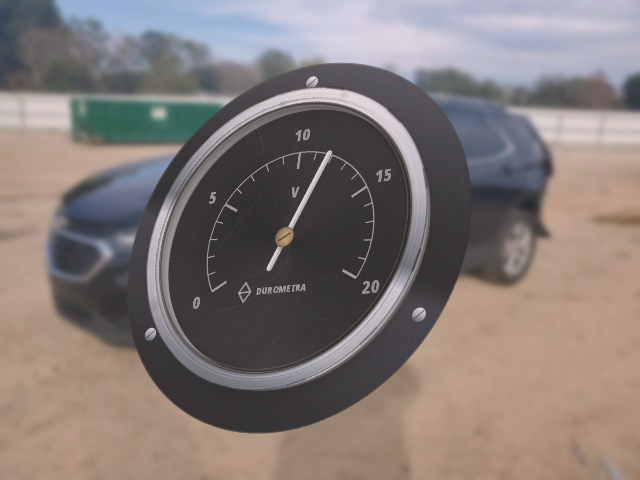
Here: 12 V
